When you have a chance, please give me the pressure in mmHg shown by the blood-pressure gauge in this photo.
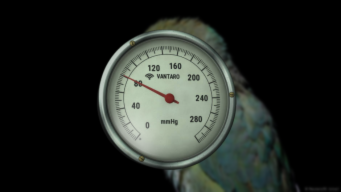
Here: 80 mmHg
